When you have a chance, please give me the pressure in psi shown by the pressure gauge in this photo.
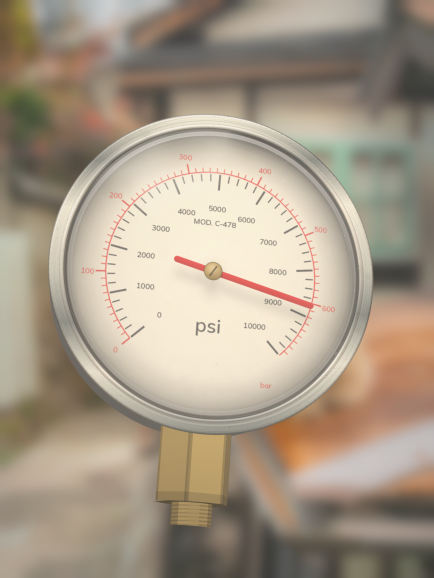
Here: 8800 psi
